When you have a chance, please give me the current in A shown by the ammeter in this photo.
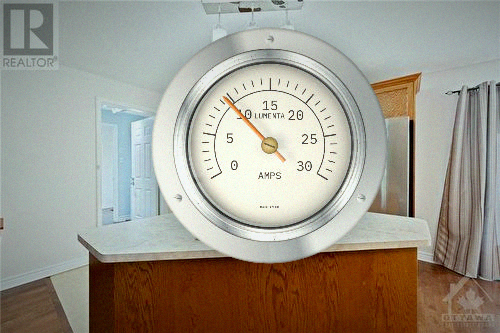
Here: 9.5 A
